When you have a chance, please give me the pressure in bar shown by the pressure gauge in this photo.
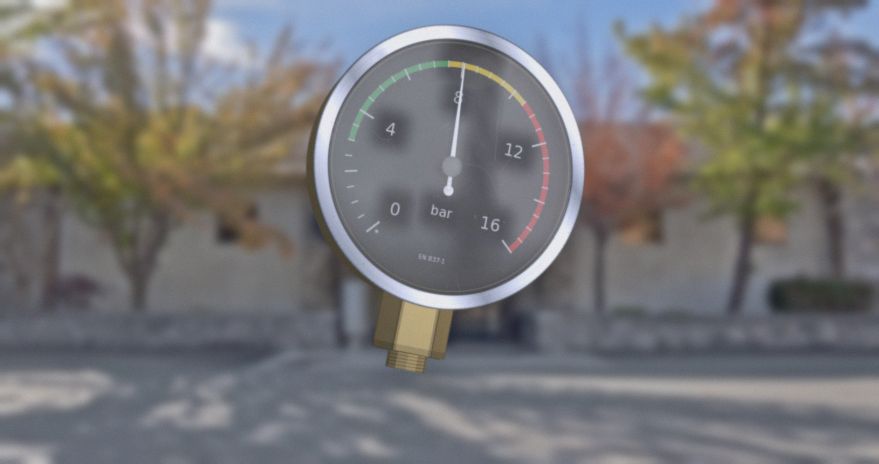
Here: 8 bar
